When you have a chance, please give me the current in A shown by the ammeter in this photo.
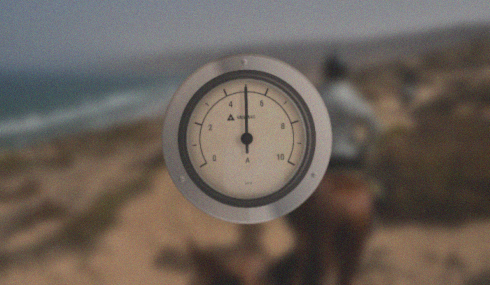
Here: 5 A
